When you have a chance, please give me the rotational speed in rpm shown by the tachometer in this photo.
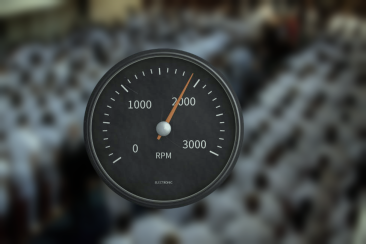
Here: 1900 rpm
